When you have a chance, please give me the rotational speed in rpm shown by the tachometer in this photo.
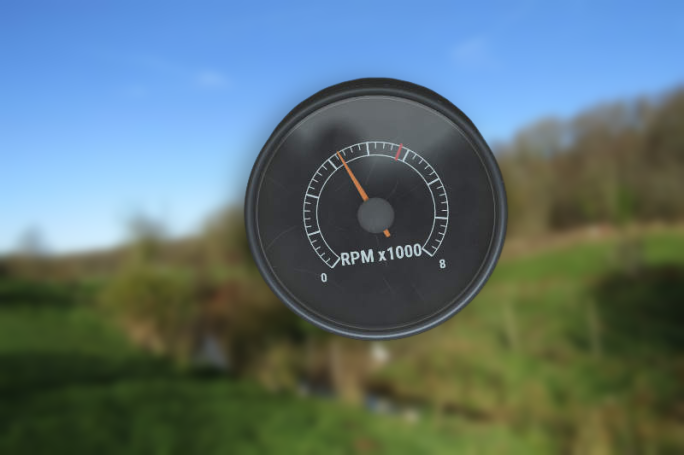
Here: 3300 rpm
